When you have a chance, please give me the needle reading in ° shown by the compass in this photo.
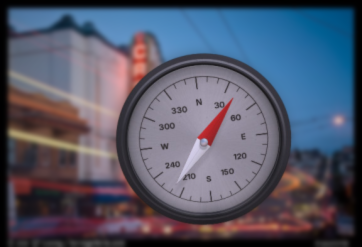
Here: 40 °
